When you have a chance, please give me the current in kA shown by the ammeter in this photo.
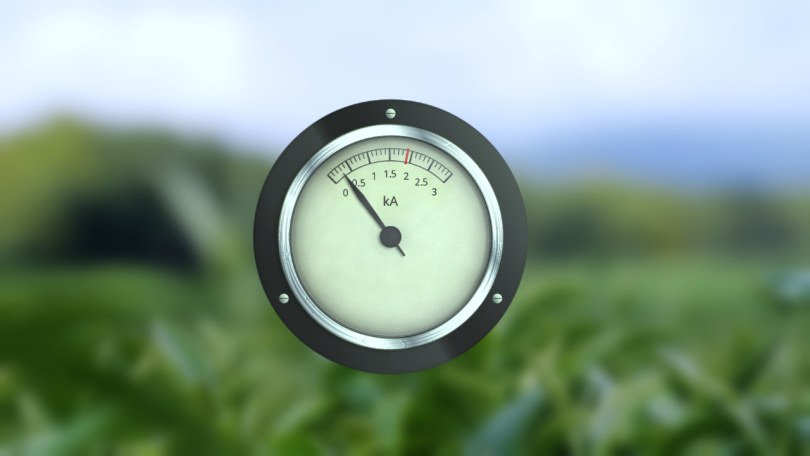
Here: 0.3 kA
